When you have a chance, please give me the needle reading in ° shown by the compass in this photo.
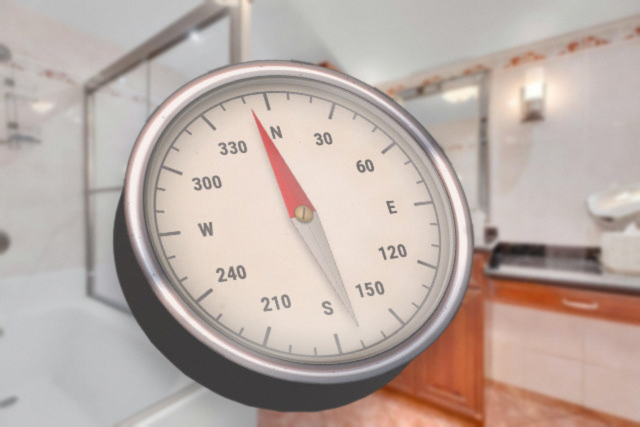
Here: 350 °
